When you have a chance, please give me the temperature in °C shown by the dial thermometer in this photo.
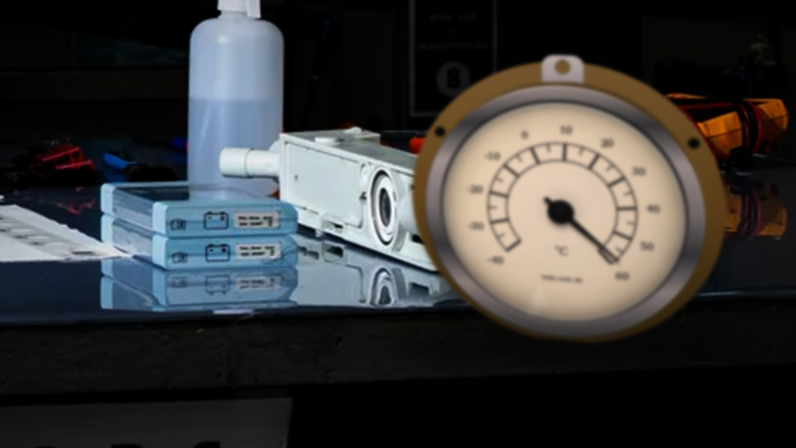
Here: 57.5 °C
